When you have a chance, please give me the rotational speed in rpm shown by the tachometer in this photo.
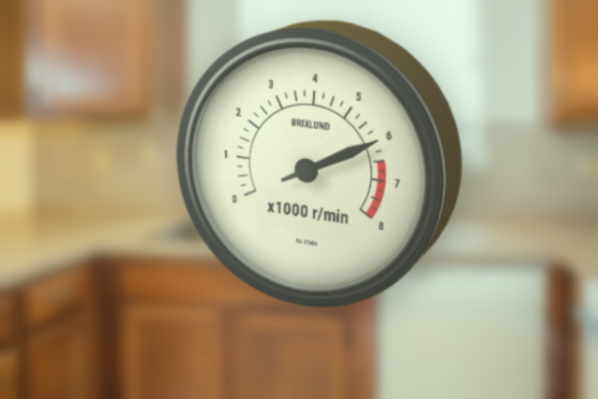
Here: 6000 rpm
